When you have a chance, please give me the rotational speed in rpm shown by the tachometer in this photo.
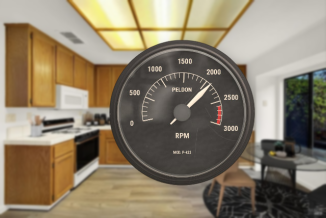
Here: 2100 rpm
